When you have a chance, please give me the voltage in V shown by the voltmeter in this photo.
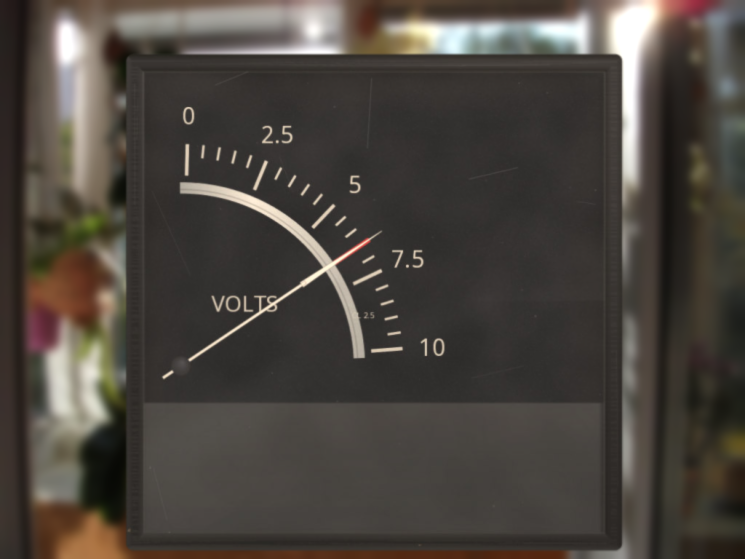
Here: 6.5 V
